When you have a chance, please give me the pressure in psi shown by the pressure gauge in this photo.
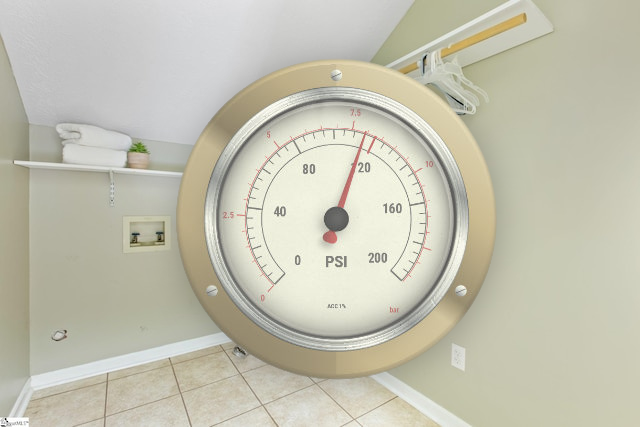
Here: 115 psi
